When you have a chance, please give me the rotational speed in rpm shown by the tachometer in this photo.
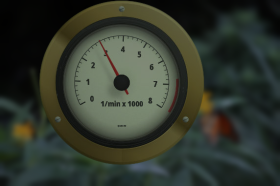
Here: 3000 rpm
